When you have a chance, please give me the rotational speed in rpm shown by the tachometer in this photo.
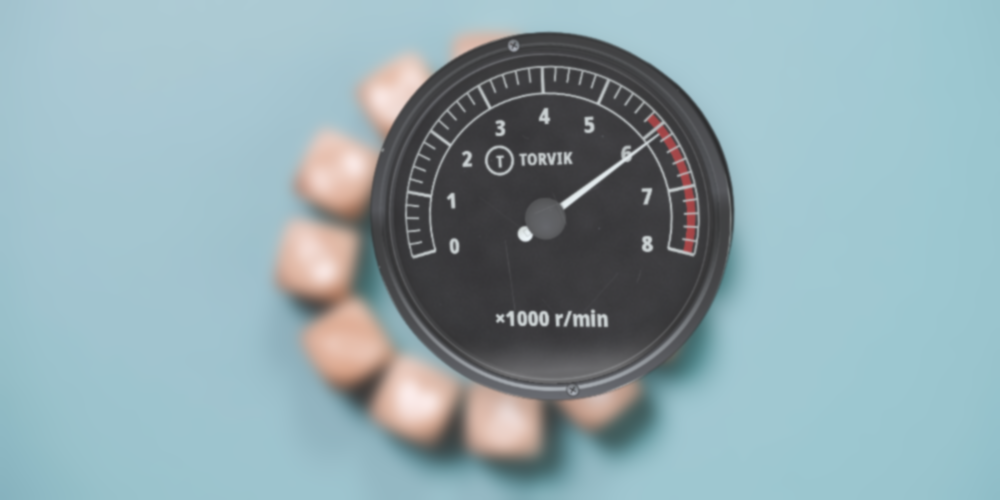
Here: 6100 rpm
